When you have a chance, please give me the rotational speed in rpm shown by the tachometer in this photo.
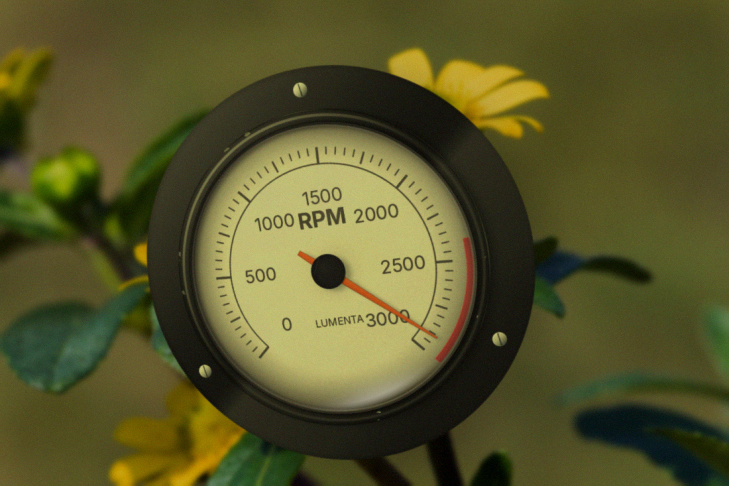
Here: 2900 rpm
